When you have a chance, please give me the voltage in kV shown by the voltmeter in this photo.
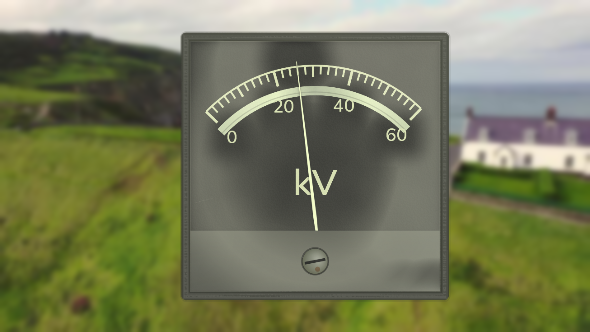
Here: 26 kV
